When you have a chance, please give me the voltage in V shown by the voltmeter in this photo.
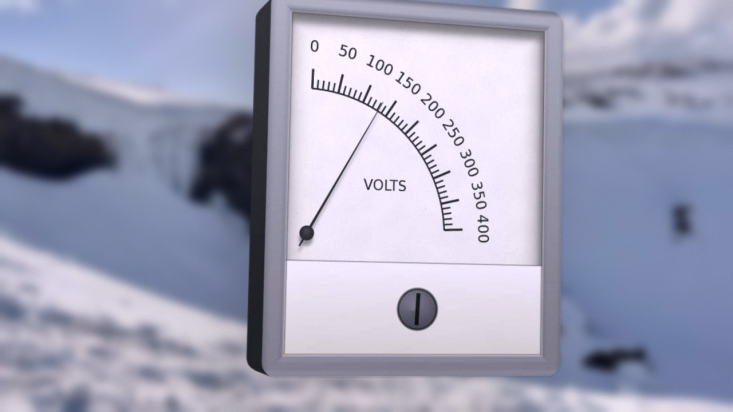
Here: 130 V
